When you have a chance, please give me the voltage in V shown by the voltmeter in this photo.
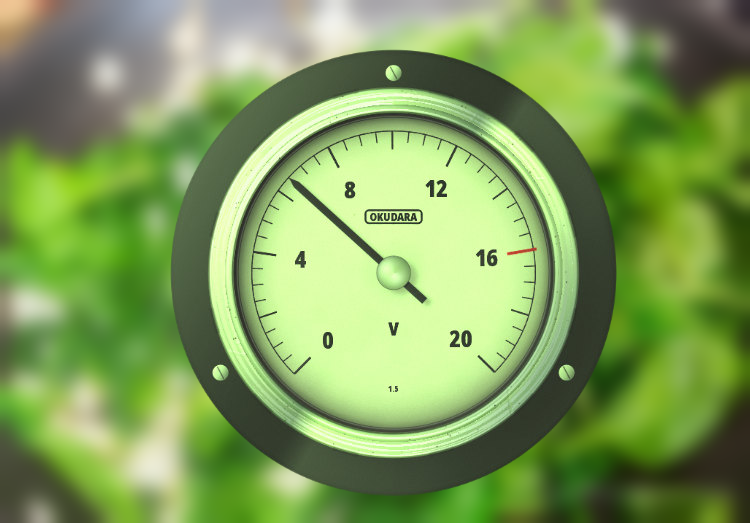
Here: 6.5 V
